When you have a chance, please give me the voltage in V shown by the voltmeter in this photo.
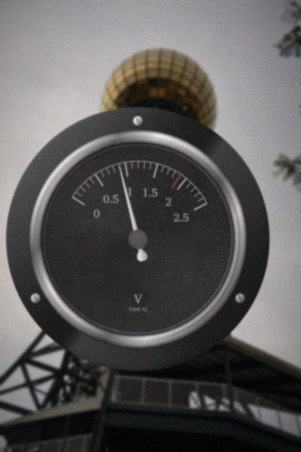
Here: 0.9 V
